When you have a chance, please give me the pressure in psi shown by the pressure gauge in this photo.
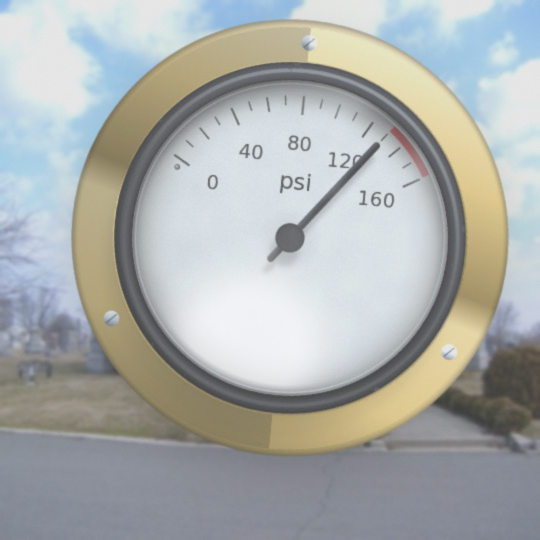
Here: 130 psi
